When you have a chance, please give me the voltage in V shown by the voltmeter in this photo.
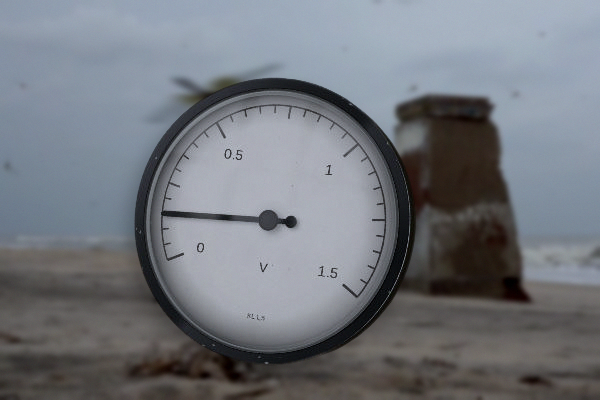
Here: 0.15 V
